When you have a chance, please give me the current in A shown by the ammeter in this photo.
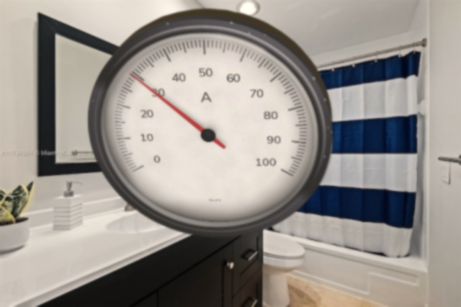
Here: 30 A
